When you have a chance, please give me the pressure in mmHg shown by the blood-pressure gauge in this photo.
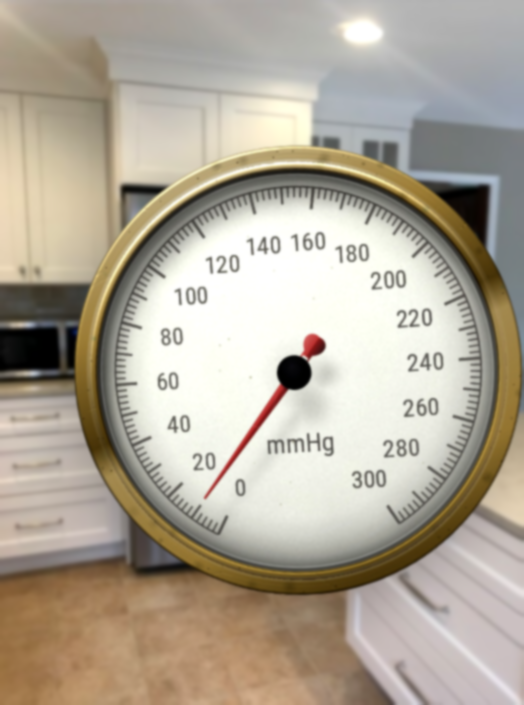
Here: 10 mmHg
